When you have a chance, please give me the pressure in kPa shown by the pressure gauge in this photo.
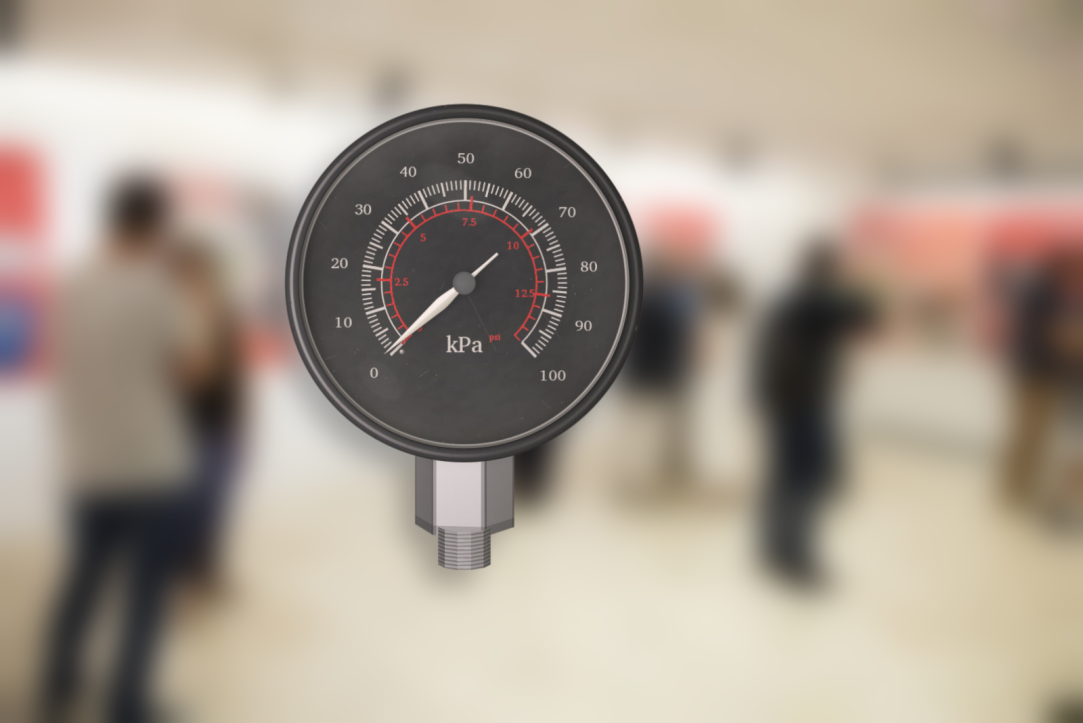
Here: 1 kPa
